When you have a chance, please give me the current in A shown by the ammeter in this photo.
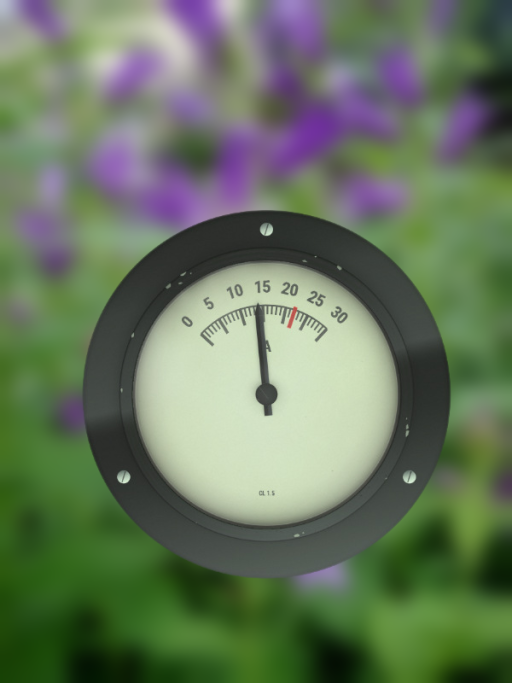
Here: 14 A
